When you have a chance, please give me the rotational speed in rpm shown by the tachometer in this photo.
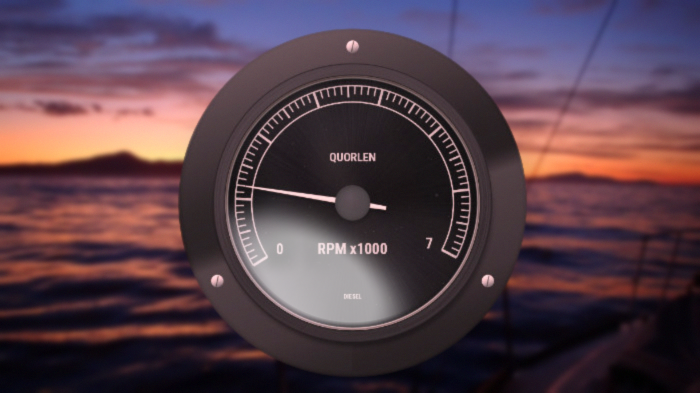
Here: 1200 rpm
